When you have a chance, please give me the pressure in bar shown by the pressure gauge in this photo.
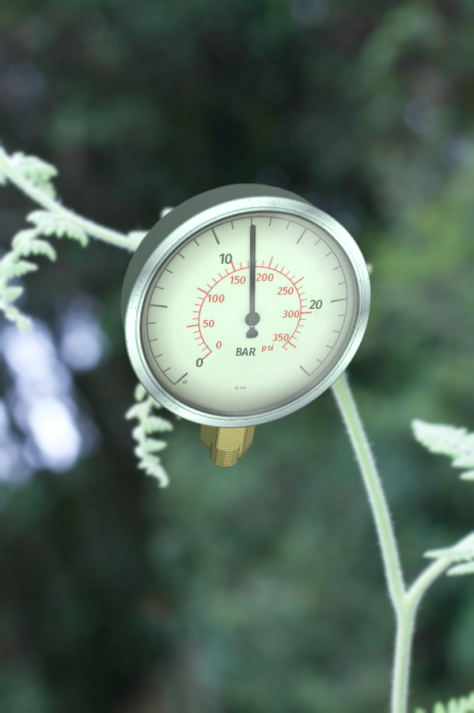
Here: 12 bar
